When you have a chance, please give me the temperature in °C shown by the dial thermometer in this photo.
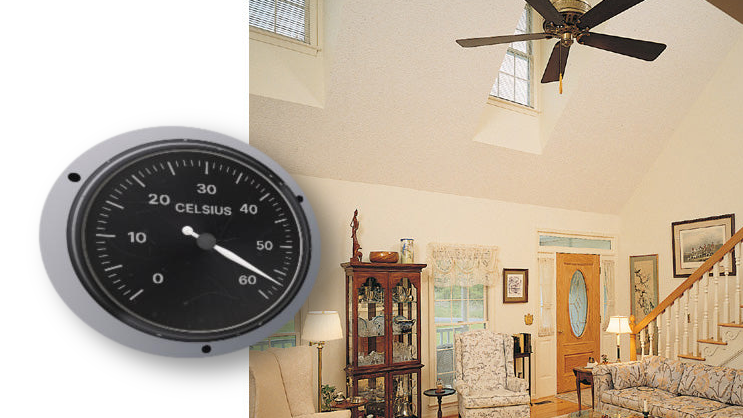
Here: 57 °C
